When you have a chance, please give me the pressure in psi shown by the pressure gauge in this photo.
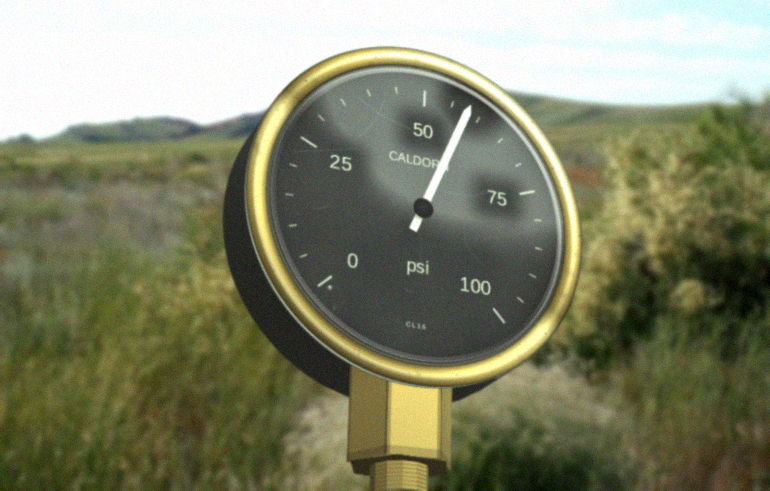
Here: 57.5 psi
